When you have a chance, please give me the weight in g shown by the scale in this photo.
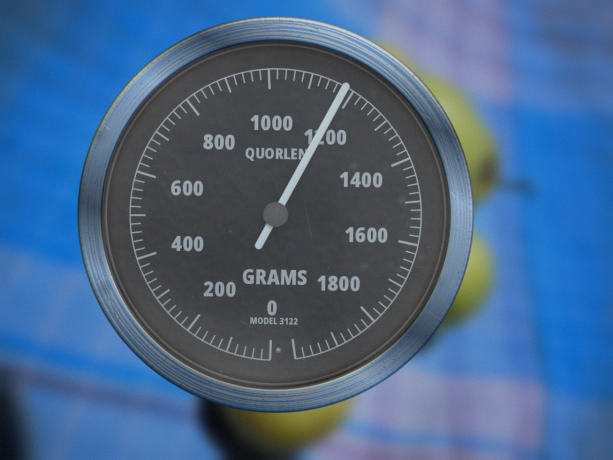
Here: 1180 g
